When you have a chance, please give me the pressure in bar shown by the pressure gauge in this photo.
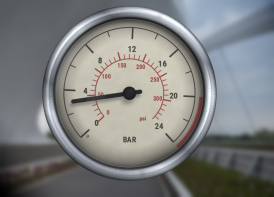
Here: 3 bar
